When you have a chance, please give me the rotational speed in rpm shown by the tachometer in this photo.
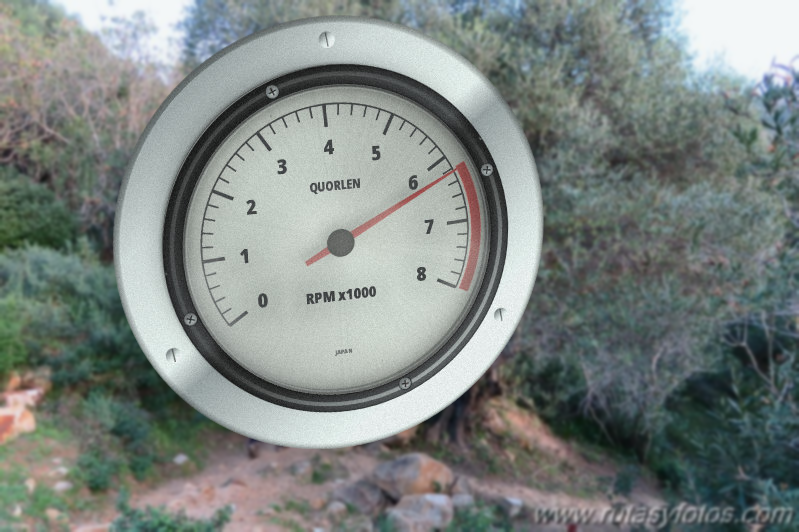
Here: 6200 rpm
